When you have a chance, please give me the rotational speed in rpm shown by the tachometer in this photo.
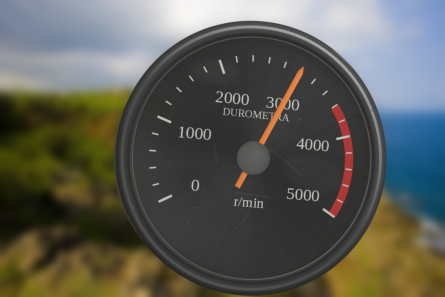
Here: 3000 rpm
